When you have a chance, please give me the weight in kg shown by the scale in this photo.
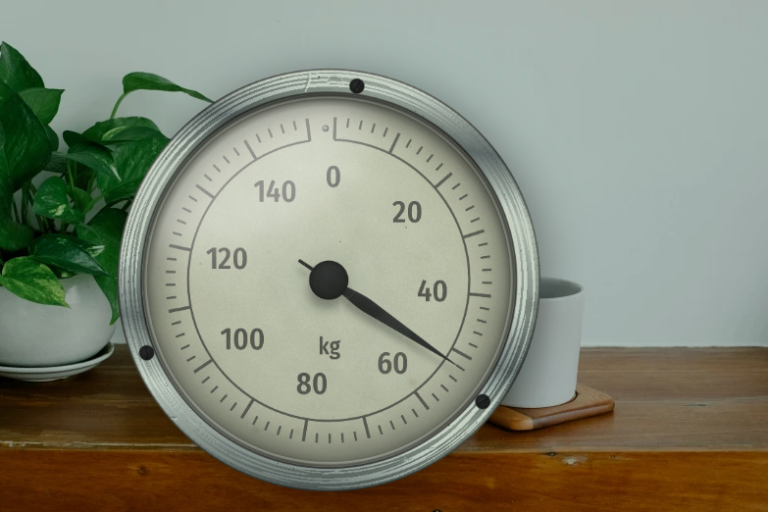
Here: 52 kg
